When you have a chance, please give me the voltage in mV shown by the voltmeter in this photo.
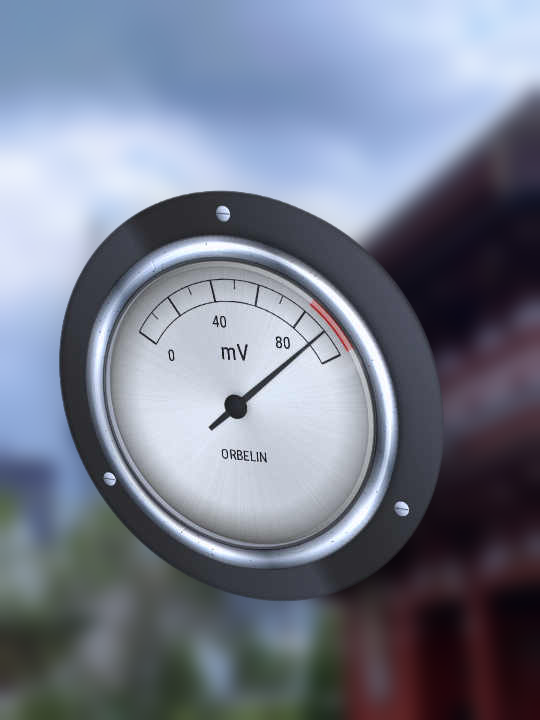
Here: 90 mV
